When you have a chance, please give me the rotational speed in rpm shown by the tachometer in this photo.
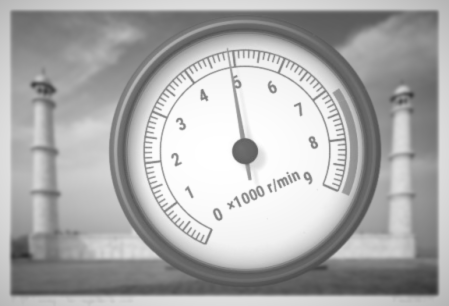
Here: 4900 rpm
